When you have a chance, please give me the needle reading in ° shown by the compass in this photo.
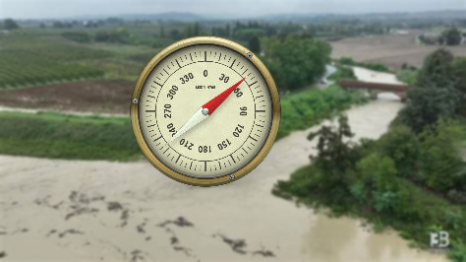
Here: 50 °
